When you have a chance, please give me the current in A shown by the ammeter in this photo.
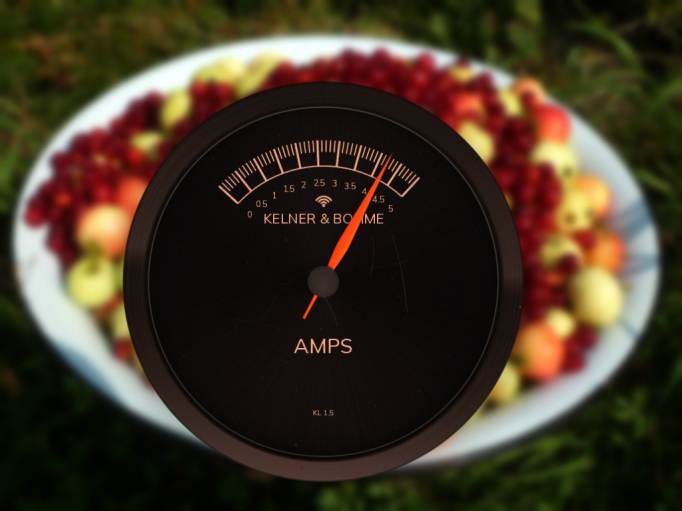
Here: 4.2 A
